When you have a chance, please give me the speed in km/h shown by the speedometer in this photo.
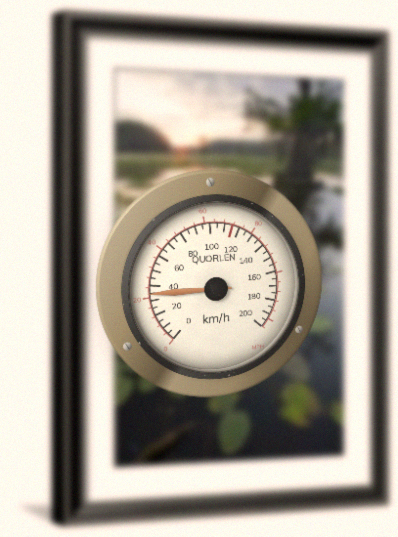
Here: 35 km/h
